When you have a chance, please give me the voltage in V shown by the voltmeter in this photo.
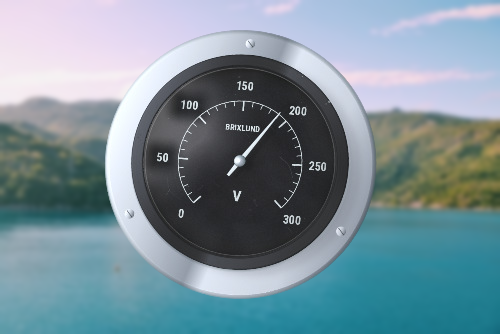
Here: 190 V
